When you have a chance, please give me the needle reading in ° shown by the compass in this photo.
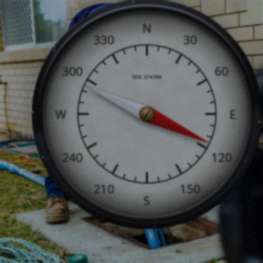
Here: 115 °
